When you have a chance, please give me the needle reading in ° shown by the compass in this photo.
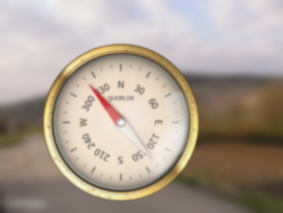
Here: 320 °
